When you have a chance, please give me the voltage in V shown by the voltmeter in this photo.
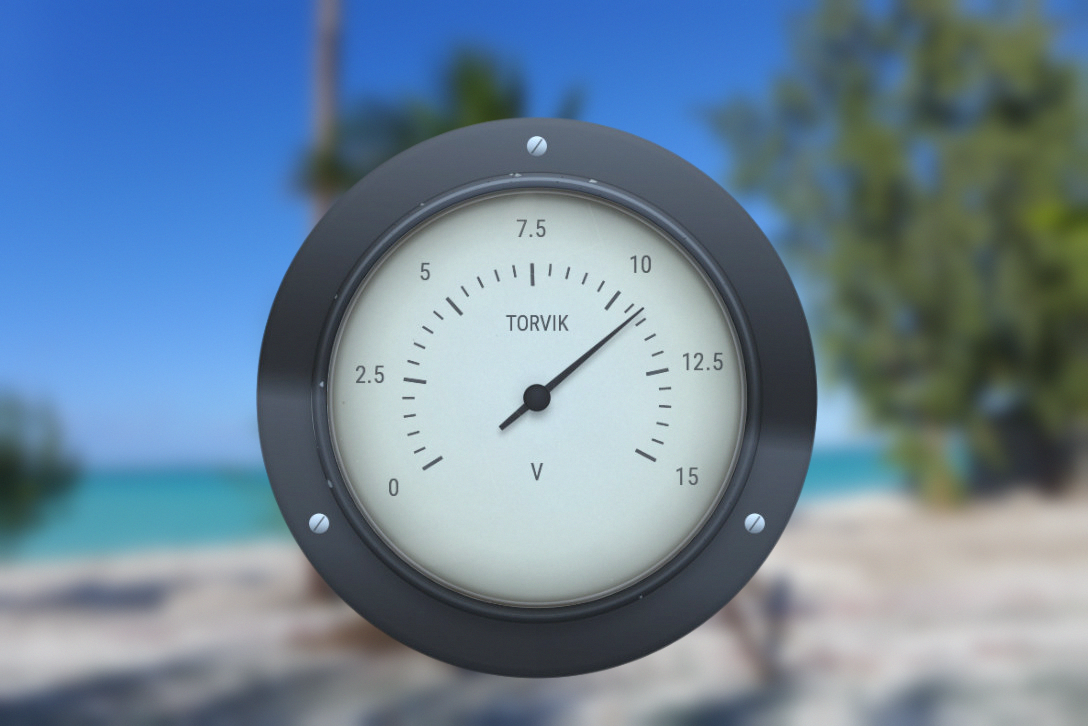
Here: 10.75 V
